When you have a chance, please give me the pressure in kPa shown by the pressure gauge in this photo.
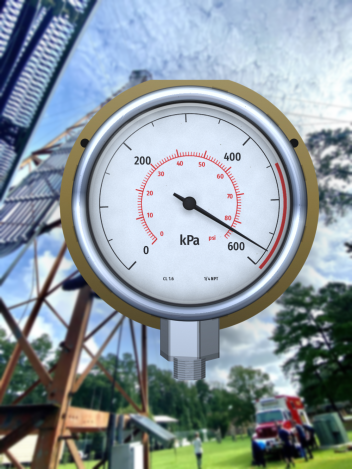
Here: 575 kPa
